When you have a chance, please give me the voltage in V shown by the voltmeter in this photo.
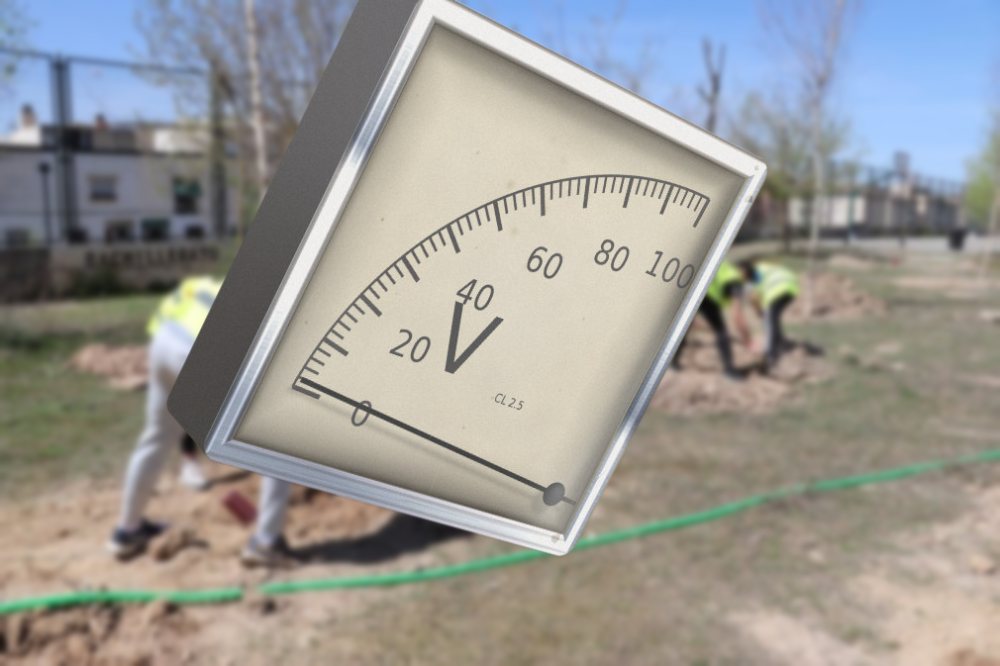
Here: 2 V
